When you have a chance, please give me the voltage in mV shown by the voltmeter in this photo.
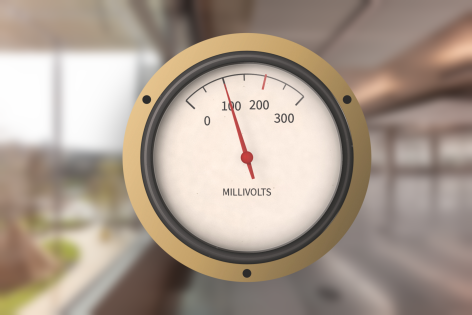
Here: 100 mV
